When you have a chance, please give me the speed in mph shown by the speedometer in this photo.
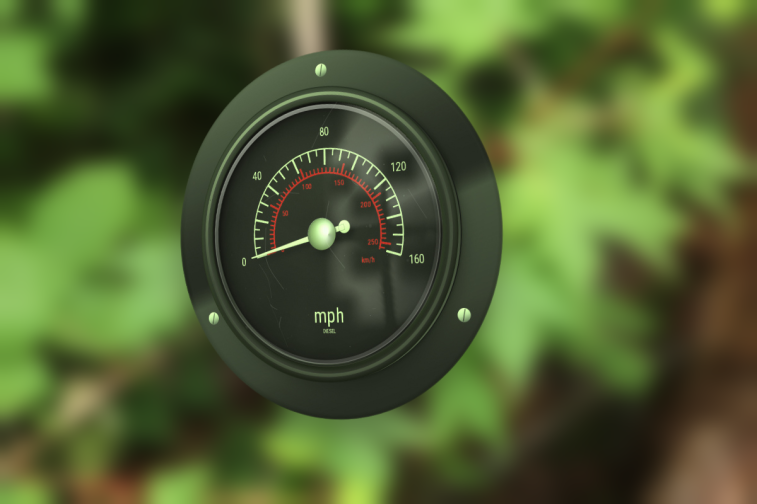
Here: 0 mph
